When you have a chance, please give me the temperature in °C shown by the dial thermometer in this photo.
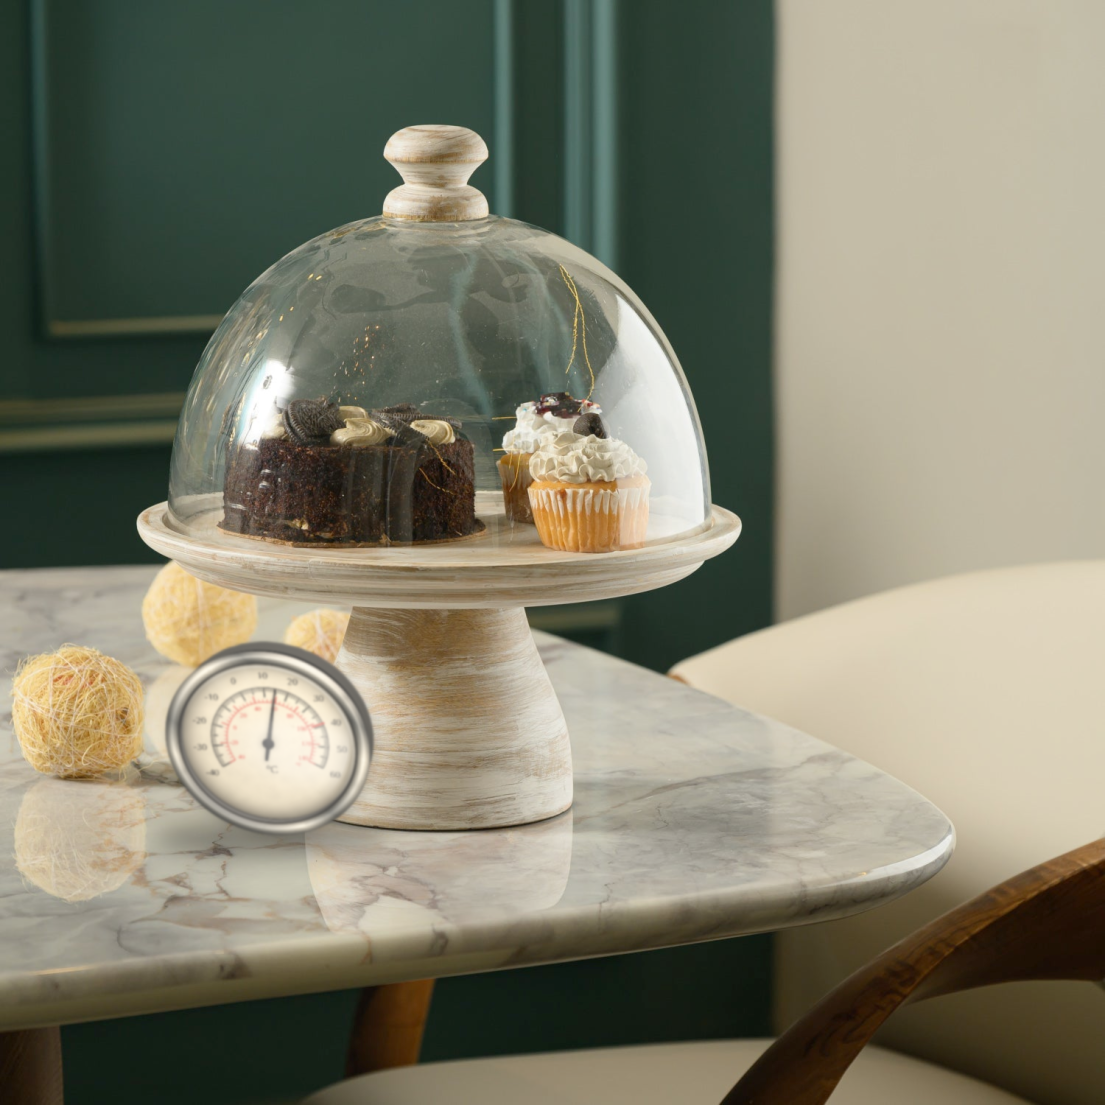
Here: 15 °C
